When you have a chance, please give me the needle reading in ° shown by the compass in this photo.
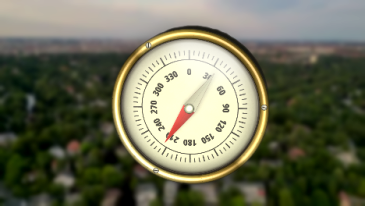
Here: 215 °
